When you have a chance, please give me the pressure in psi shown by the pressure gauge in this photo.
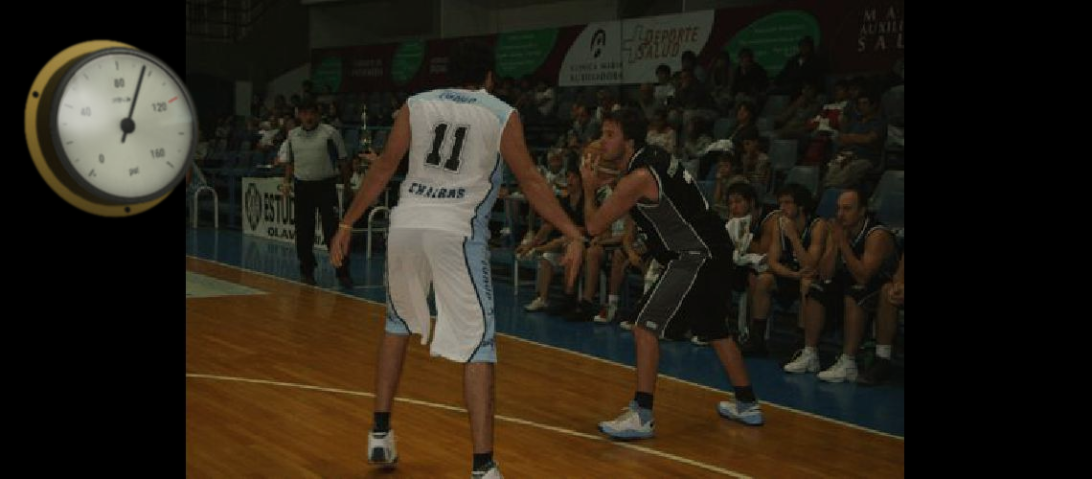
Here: 95 psi
